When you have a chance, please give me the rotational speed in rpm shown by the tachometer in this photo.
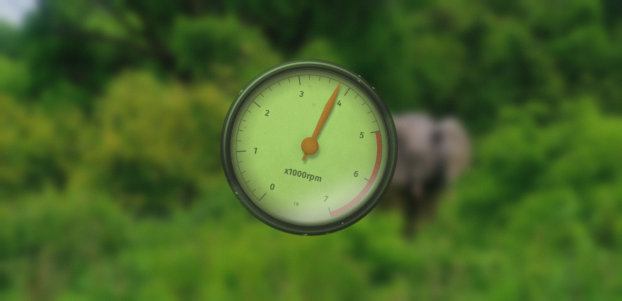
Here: 3800 rpm
